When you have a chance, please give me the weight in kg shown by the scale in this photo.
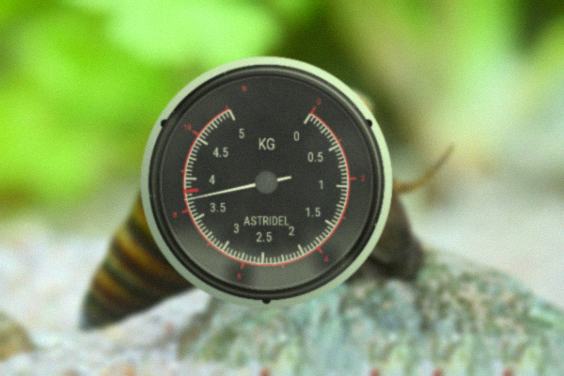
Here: 3.75 kg
